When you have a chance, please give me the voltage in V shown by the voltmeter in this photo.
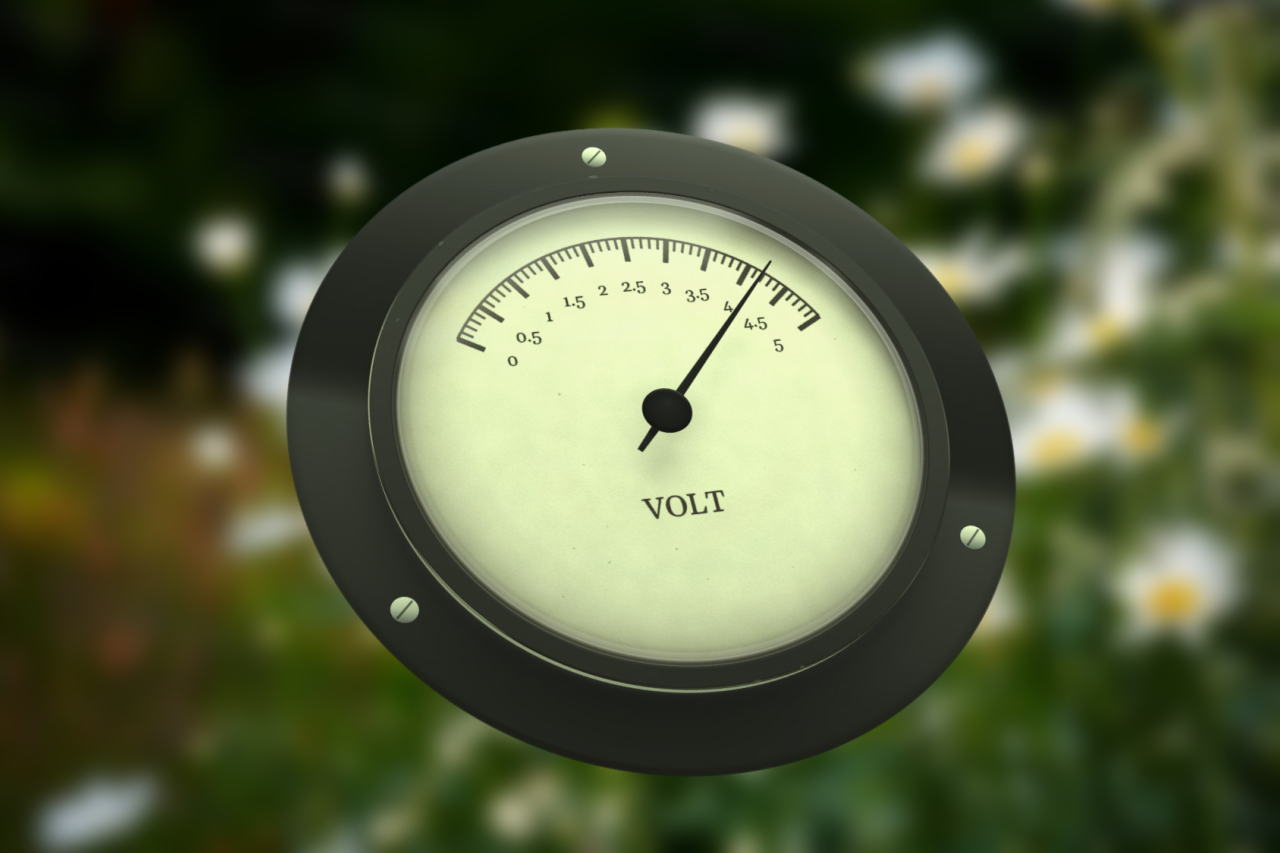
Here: 4.2 V
